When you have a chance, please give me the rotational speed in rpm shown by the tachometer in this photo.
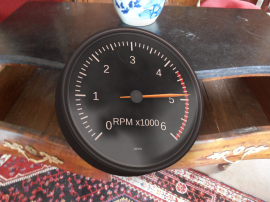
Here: 4900 rpm
